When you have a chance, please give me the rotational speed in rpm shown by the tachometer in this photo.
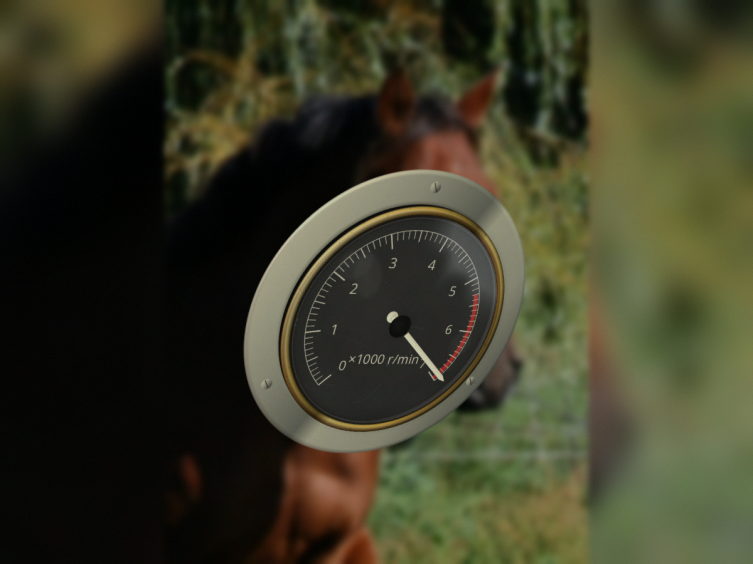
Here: 6900 rpm
